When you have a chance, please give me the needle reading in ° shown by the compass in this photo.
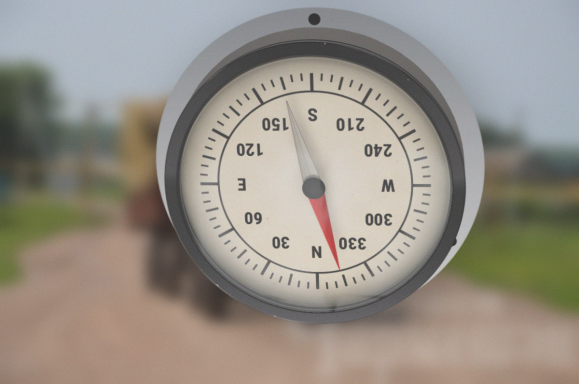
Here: 345 °
